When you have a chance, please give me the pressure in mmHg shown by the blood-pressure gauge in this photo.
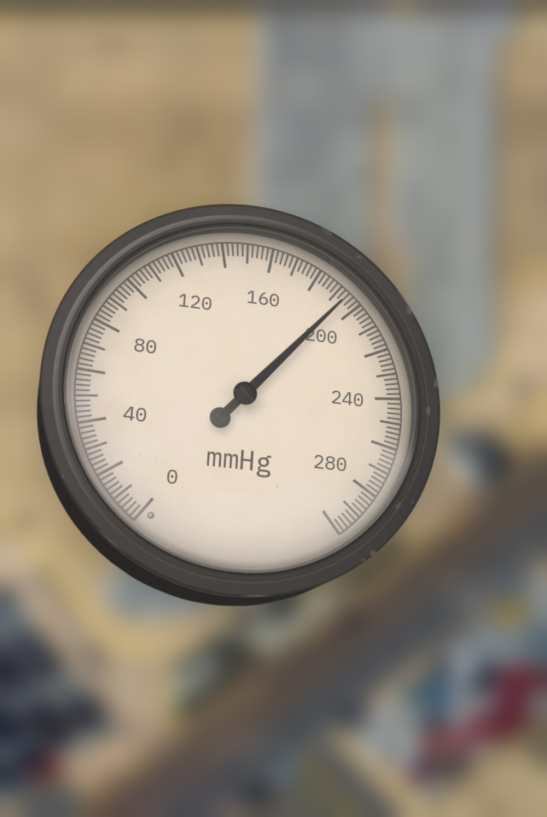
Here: 194 mmHg
